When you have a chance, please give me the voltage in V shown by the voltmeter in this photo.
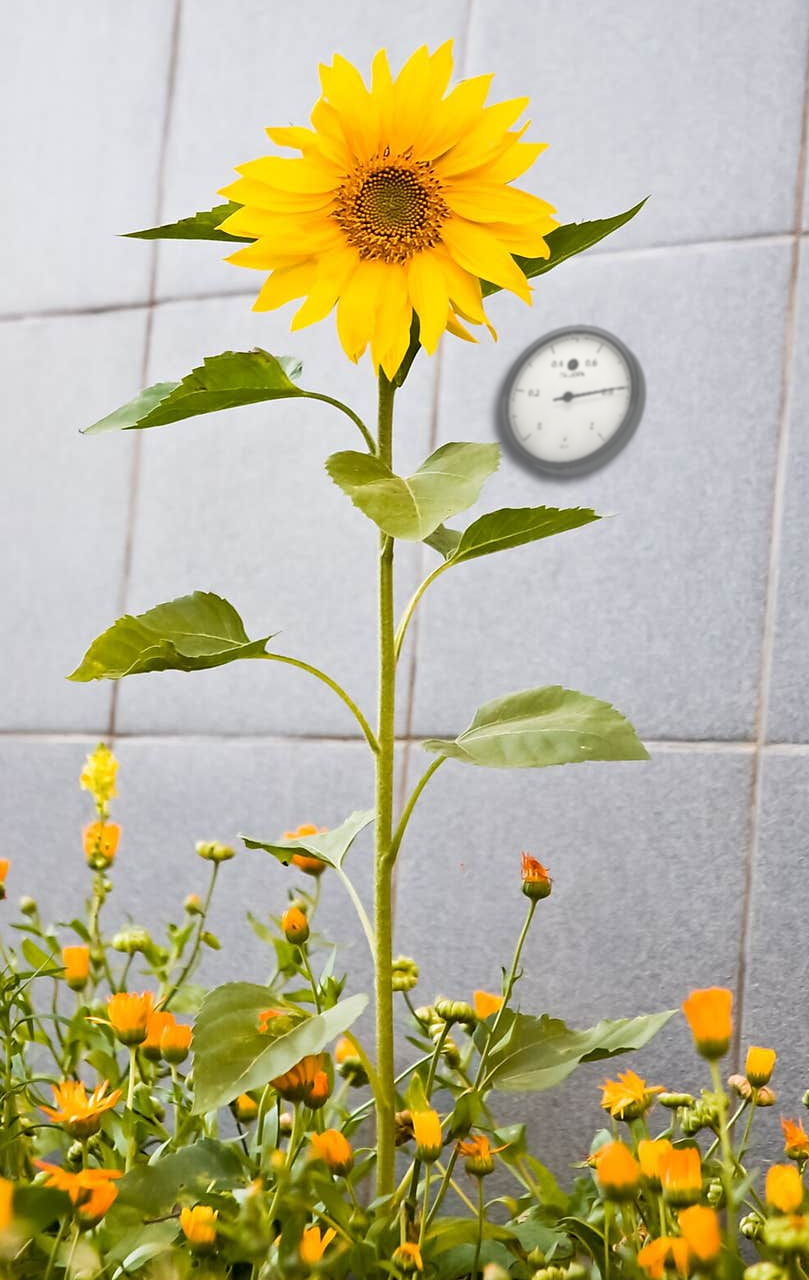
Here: 0.8 V
